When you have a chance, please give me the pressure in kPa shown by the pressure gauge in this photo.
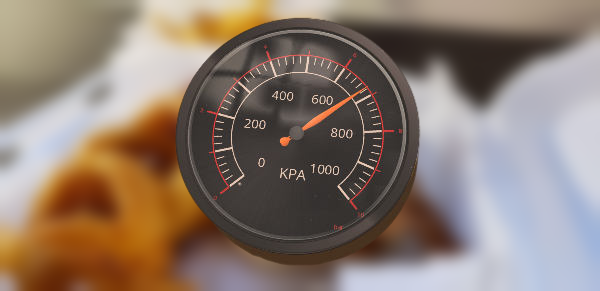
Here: 680 kPa
